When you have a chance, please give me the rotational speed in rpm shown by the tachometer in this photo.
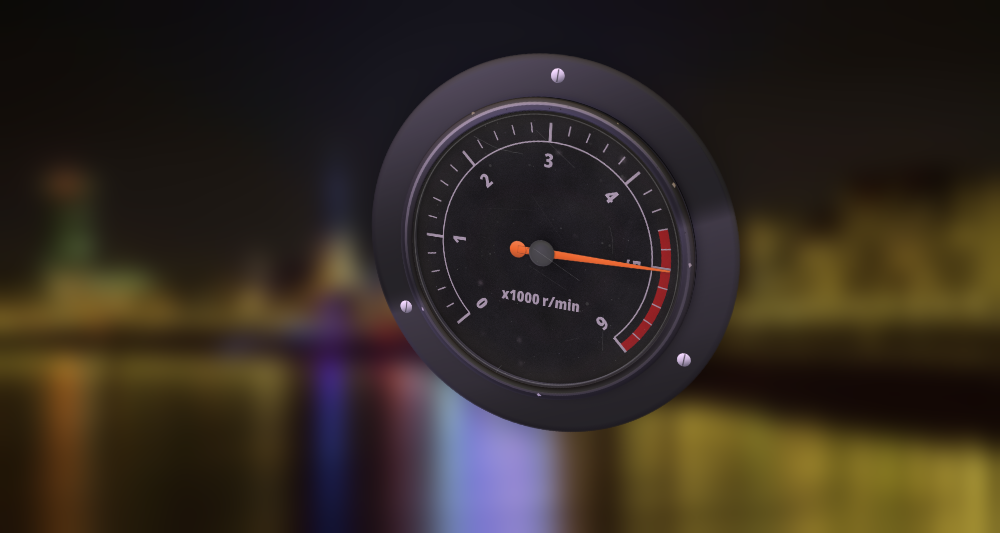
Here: 5000 rpm
